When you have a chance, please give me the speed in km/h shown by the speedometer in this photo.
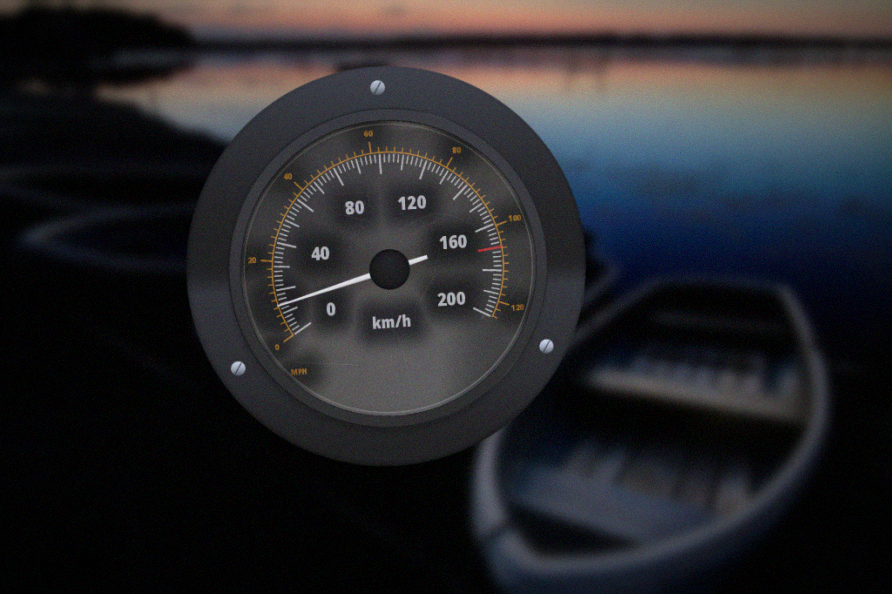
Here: 14 km/h
